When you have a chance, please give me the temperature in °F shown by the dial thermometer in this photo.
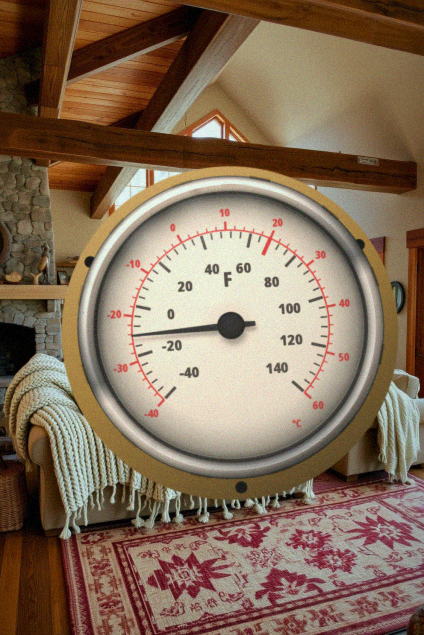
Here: -12 °F
